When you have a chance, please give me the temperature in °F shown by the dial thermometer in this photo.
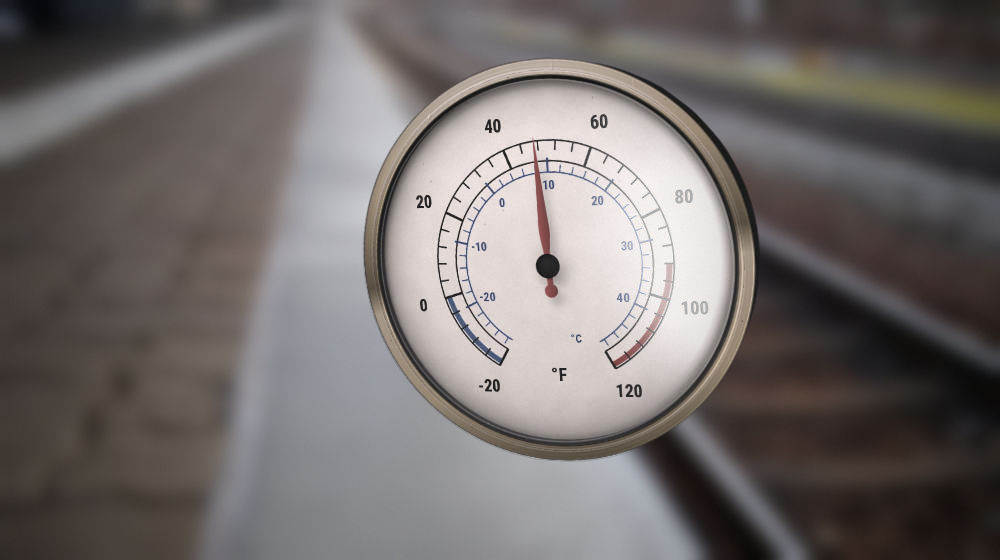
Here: 48 °F
